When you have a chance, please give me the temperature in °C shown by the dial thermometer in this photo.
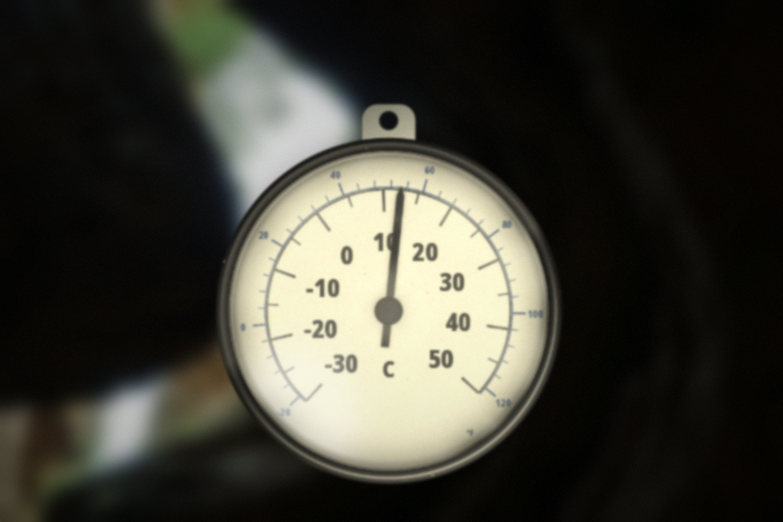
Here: 12.5 °C
